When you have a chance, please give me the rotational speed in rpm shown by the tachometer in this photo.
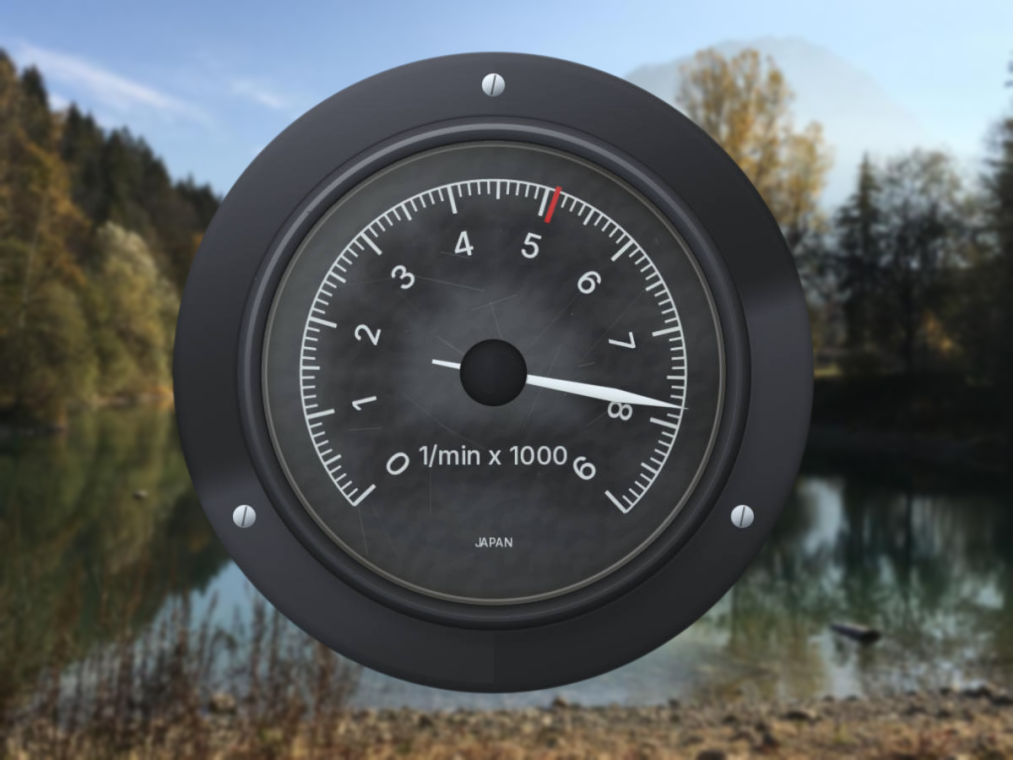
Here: 7800 rpm
